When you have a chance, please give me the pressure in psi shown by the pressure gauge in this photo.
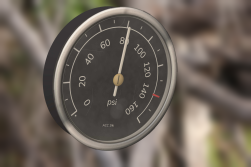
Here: 80 psi
